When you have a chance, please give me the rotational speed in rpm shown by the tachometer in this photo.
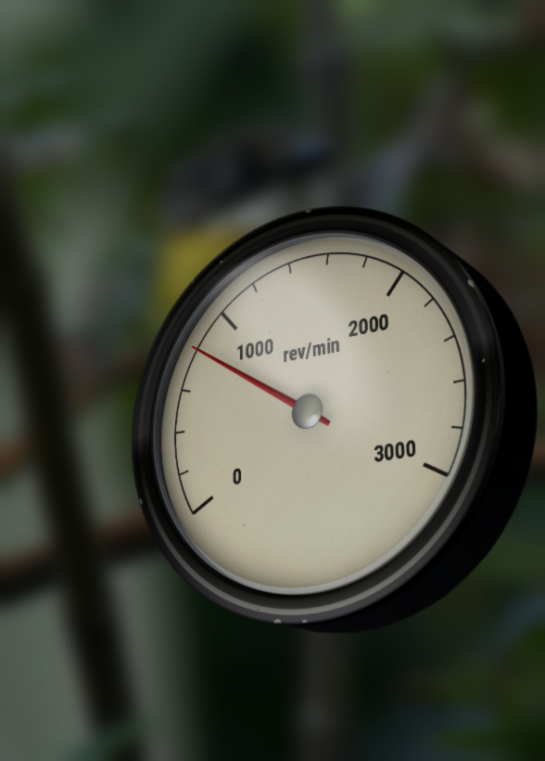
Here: 800 rpm
